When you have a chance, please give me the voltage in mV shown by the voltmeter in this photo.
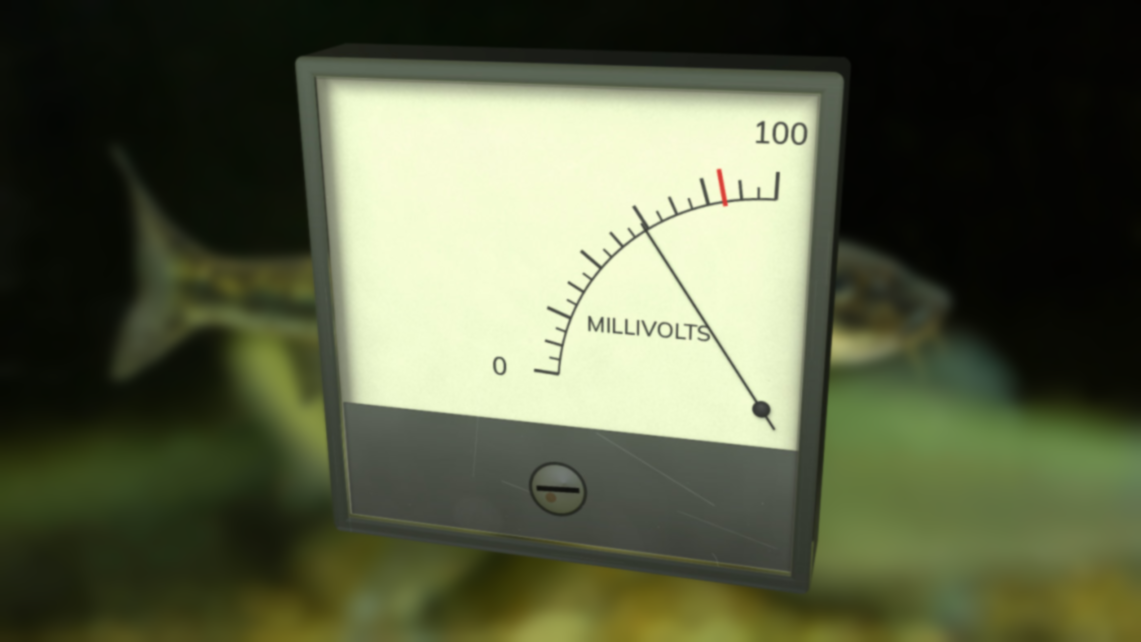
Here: 60 mV
